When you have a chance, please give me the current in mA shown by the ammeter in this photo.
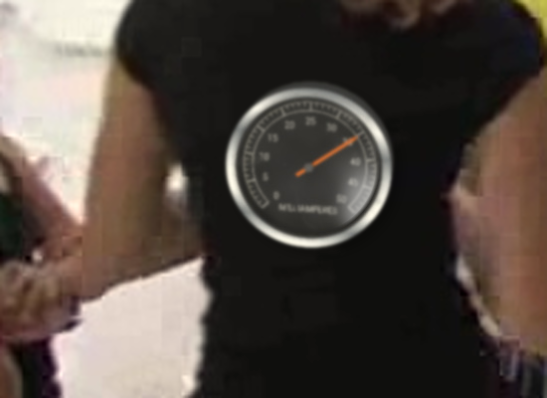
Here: 35 mA
